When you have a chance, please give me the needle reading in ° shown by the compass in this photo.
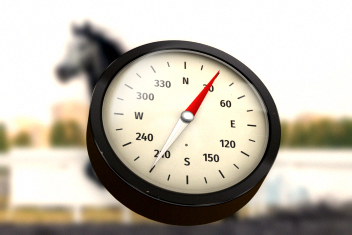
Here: 30 °
